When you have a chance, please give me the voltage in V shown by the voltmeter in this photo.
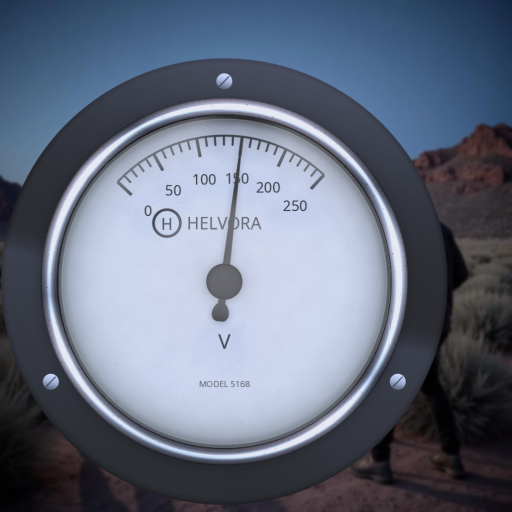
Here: 150 V
